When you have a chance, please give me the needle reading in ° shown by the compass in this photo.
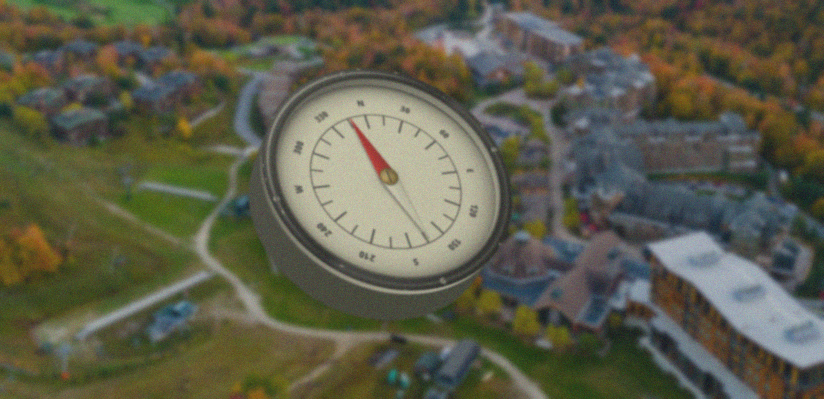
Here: 345 °
